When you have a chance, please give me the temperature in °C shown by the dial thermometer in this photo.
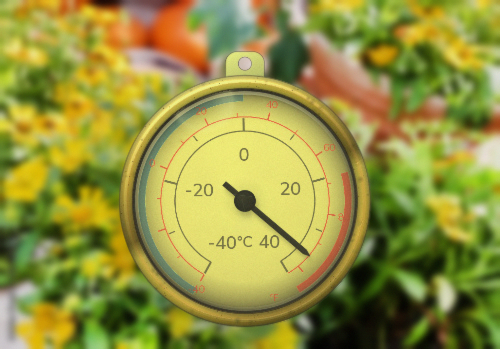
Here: 35 °C
